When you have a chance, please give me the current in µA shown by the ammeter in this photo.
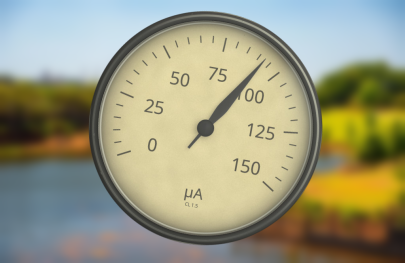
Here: 92.5 µA
